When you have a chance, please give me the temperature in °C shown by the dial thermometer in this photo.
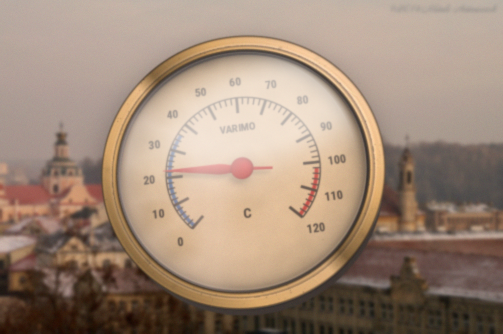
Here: 22 °C
